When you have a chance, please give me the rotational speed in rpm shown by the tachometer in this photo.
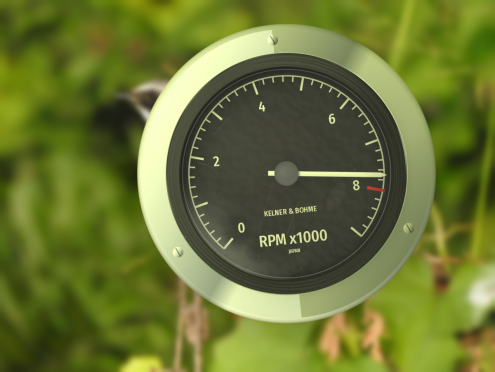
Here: 7700 rpm
